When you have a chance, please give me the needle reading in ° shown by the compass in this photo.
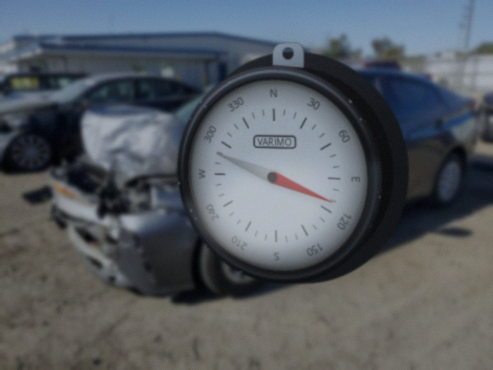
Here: 110 °
